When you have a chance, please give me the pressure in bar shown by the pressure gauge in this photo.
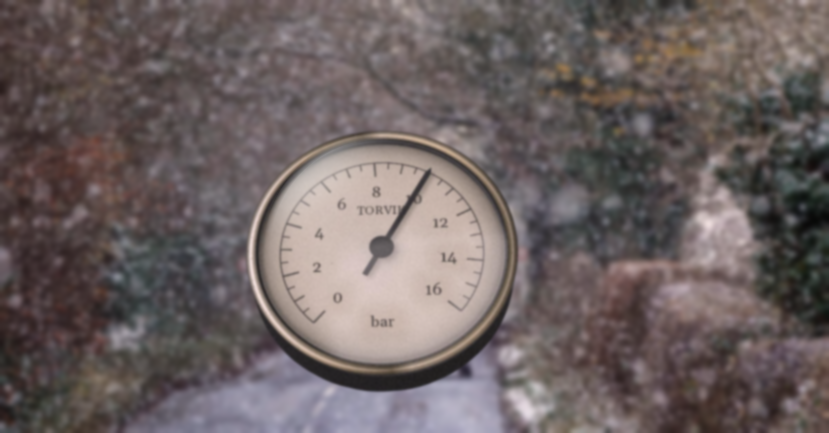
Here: 10 bar
